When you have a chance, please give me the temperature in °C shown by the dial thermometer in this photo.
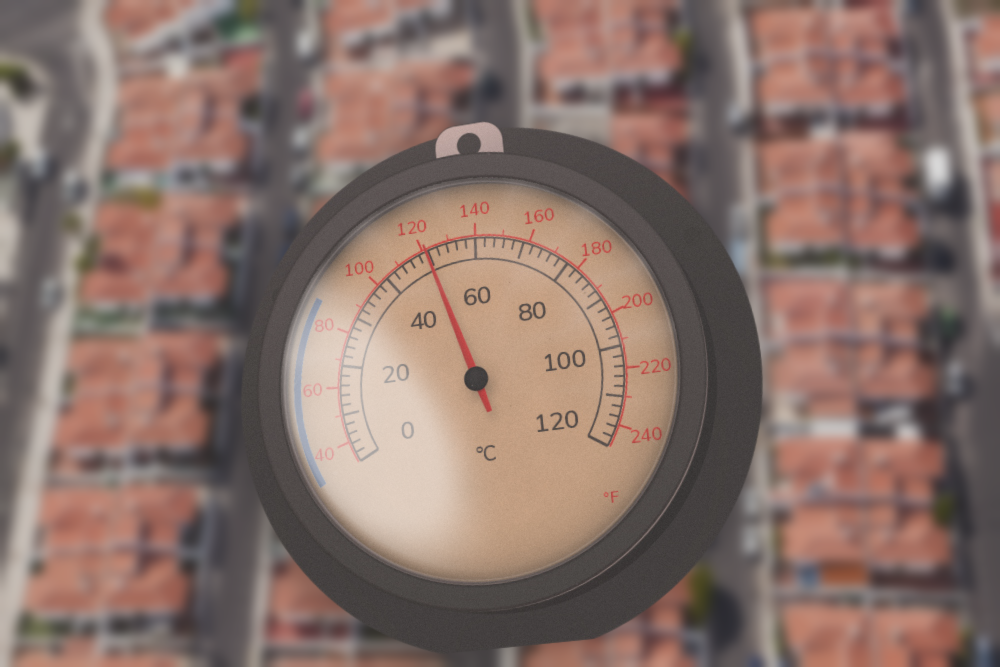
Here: 50 °C
